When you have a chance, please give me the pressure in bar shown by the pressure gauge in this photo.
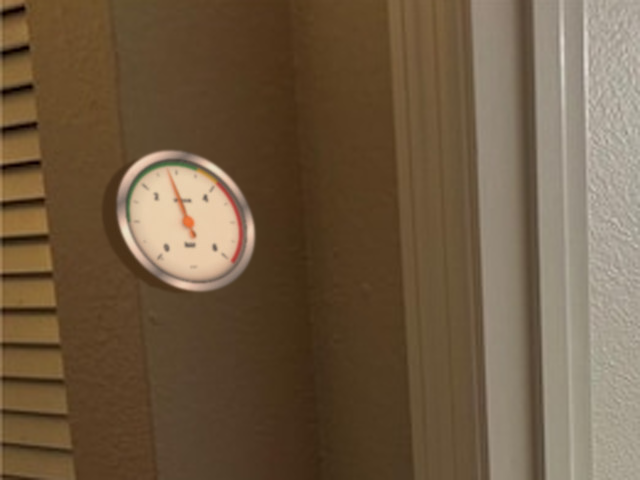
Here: 2.75 bar
